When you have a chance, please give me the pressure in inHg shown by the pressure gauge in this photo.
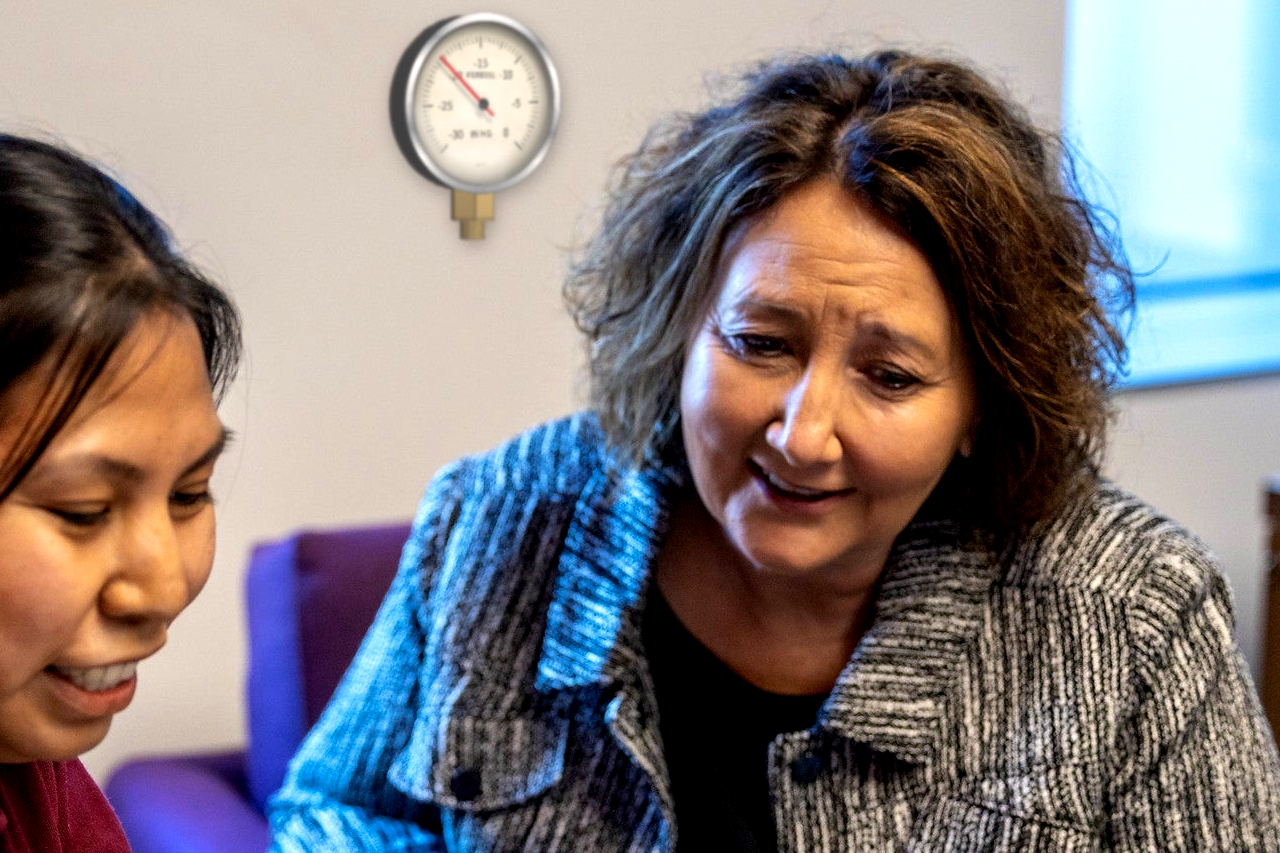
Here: -20 inHg
